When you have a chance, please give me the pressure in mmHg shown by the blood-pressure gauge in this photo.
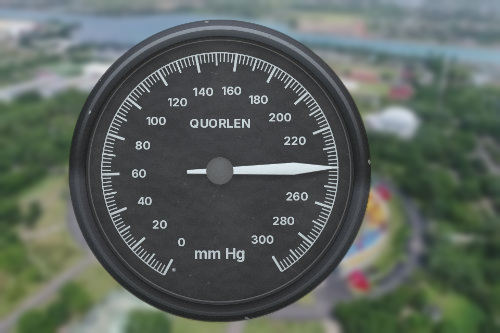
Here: 240 mmHg
